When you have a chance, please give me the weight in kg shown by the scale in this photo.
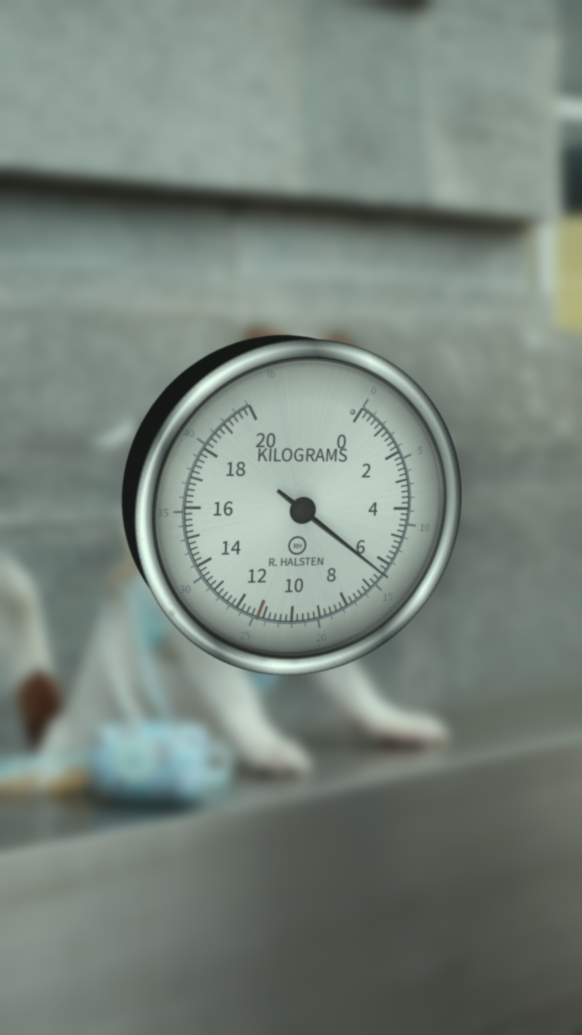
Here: 6.4 kg
